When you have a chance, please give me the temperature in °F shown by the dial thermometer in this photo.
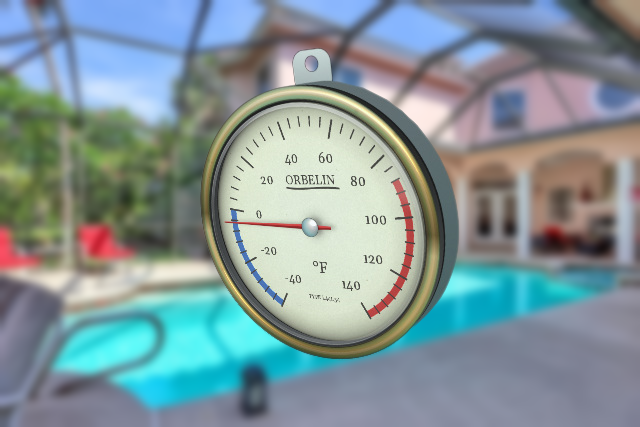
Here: -4 °F
